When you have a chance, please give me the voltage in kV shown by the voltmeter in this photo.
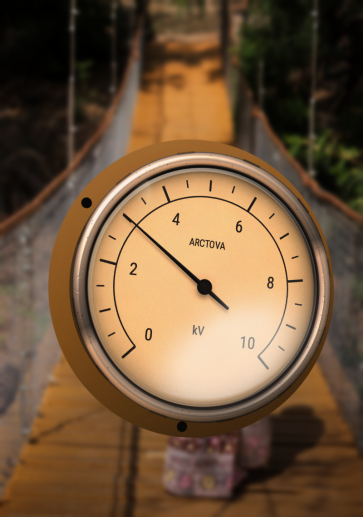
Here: 3 kV
